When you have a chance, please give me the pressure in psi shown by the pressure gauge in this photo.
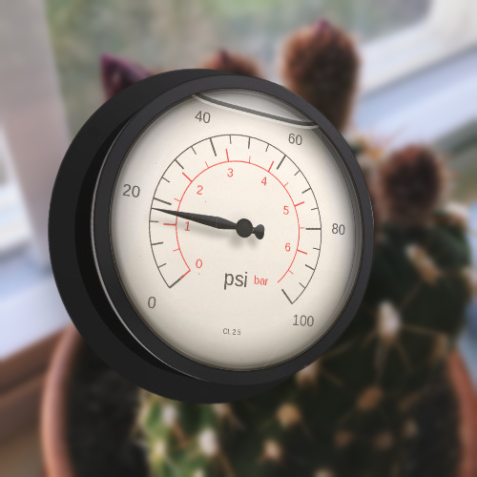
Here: 17.5 psi
